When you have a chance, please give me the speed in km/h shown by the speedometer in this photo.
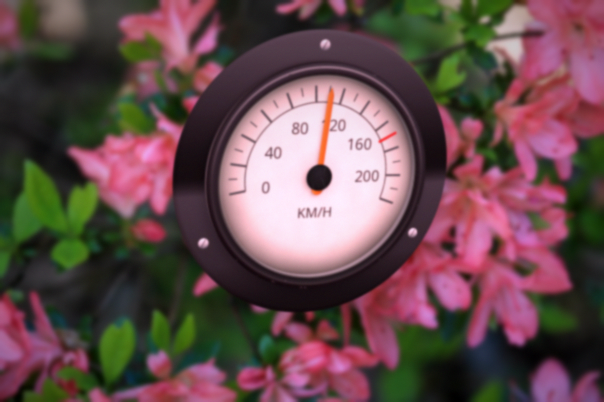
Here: 110 km/h
